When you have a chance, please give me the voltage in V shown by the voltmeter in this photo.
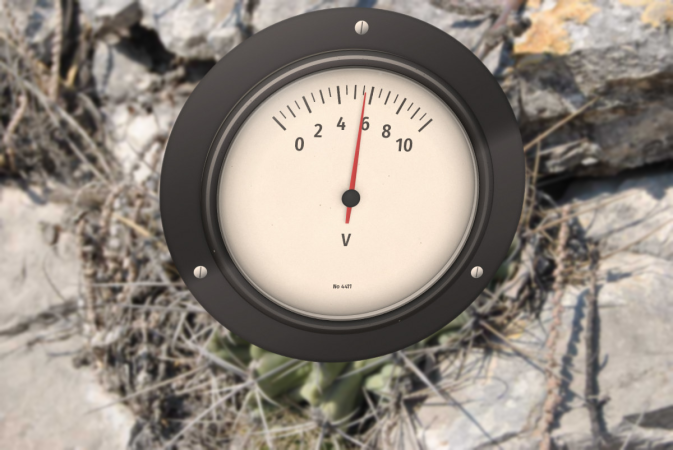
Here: 5.5 V
